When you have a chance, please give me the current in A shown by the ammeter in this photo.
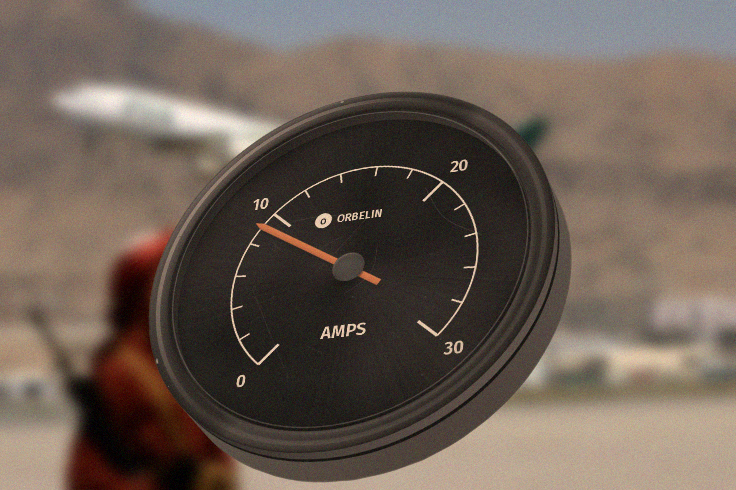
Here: 9 A
